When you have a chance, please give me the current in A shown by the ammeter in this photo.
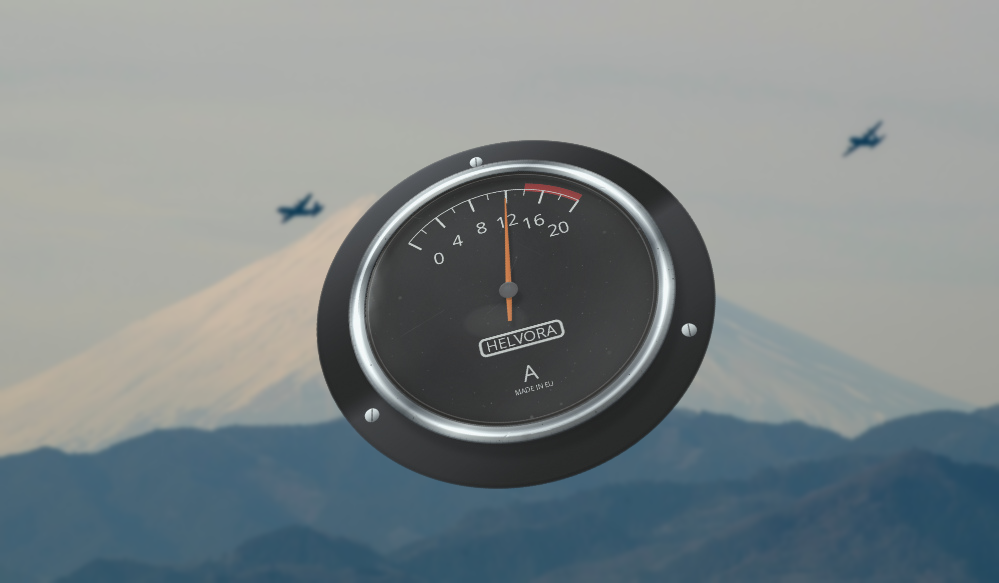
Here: 12 A
